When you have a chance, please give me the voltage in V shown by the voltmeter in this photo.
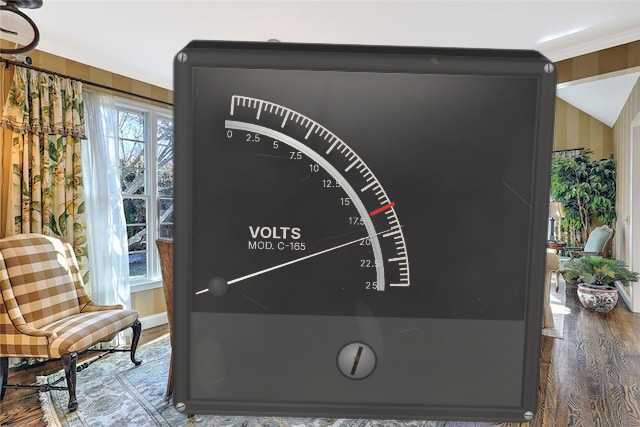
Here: 19.5 V
